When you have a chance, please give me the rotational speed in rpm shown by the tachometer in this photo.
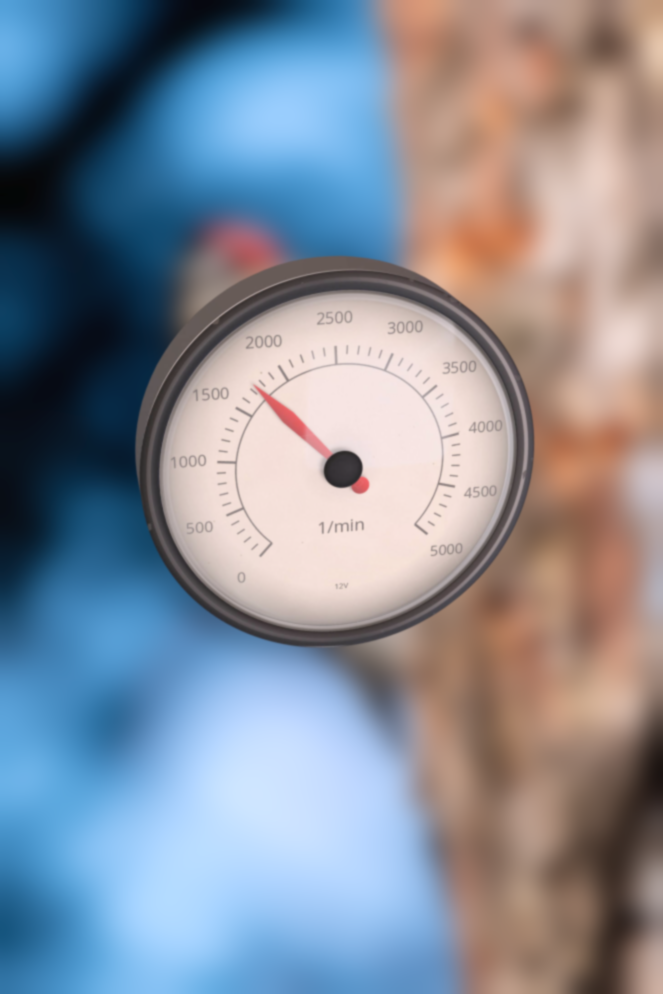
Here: 1750 rpm
